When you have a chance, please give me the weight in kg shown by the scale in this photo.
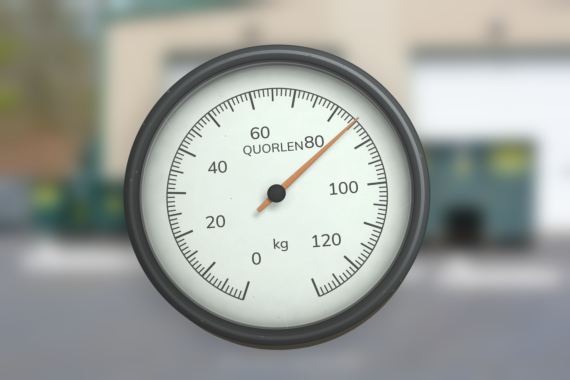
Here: 85 kg
